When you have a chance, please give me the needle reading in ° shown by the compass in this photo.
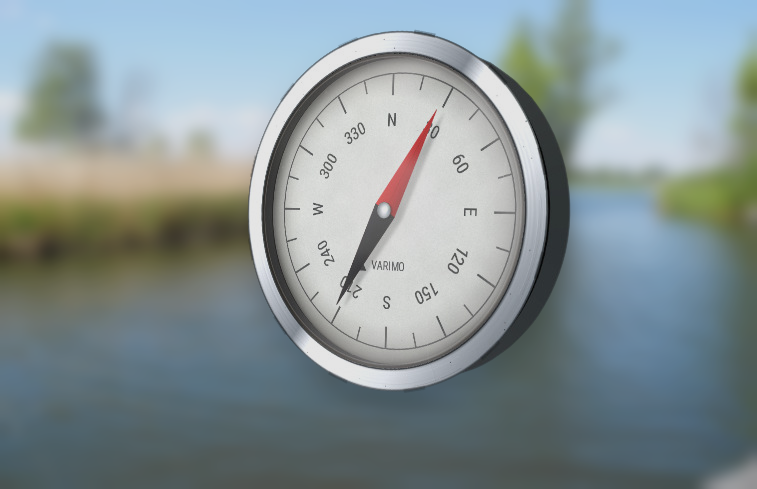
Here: 30 °
